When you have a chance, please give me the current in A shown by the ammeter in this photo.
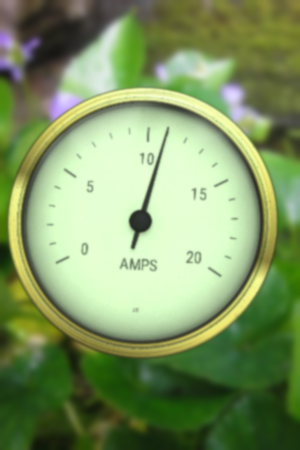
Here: 11 A
